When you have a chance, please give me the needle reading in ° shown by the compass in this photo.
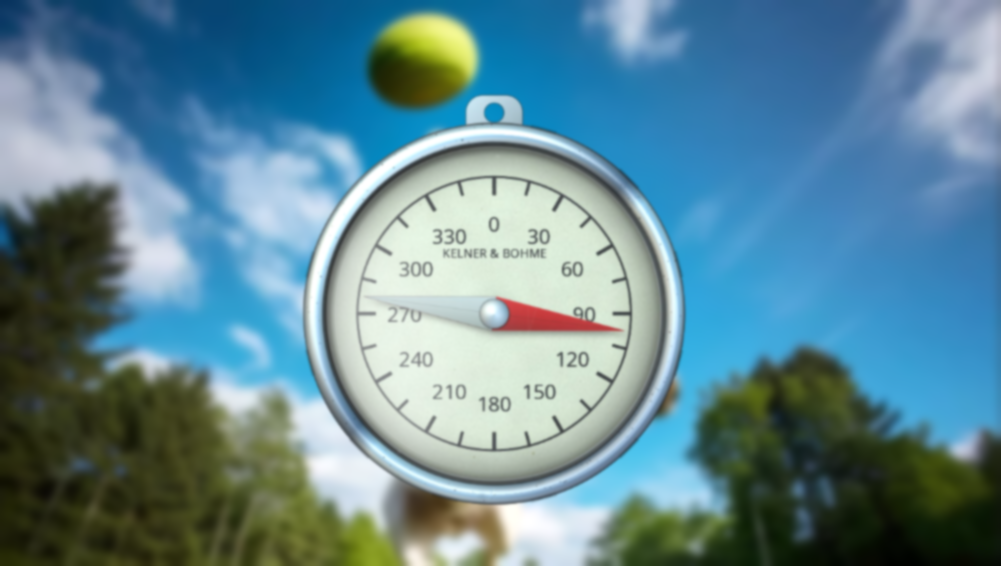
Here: 97.5 °
